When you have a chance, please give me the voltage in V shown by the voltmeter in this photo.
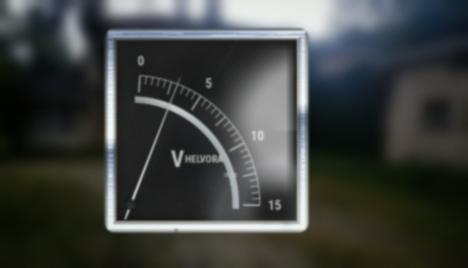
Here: 3 V
